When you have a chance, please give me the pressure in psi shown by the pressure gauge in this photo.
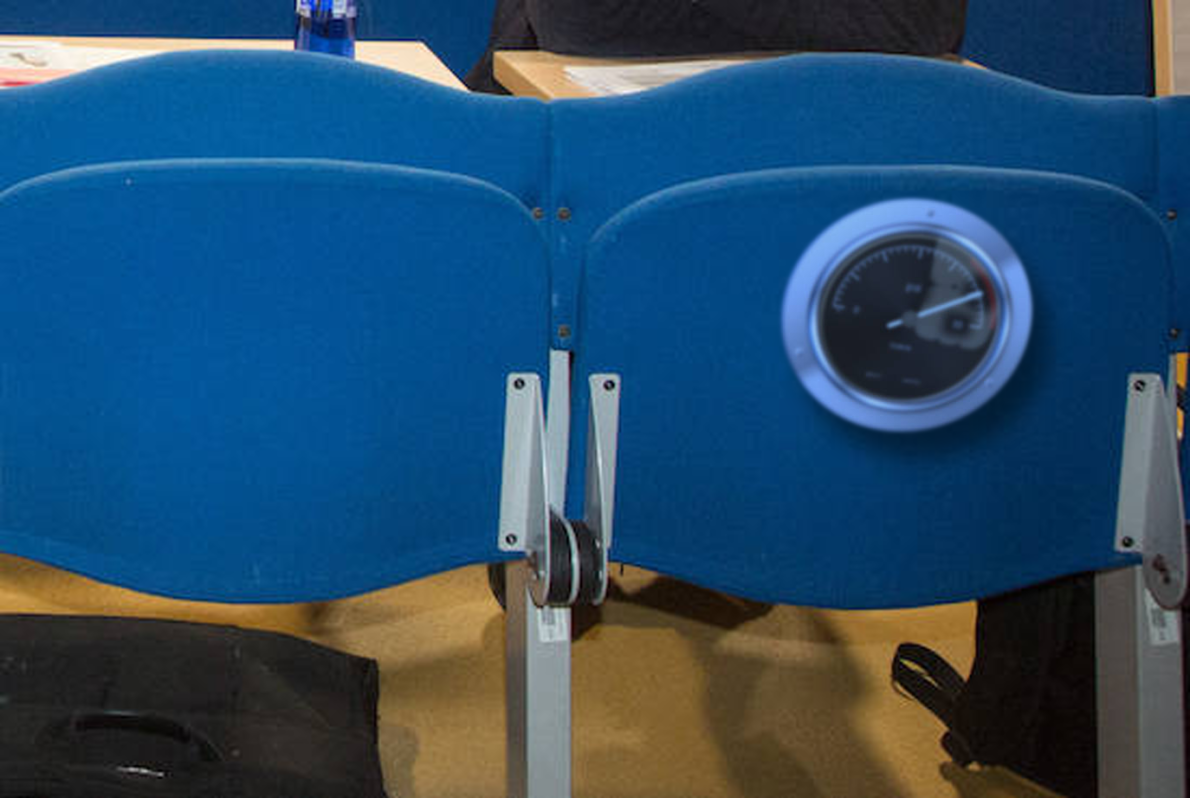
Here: 25 psi
